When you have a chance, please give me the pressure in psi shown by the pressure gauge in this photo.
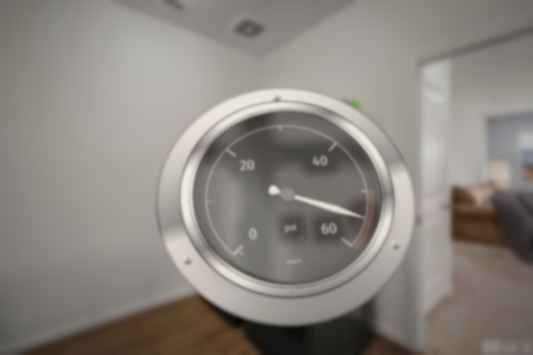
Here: 55 psi
